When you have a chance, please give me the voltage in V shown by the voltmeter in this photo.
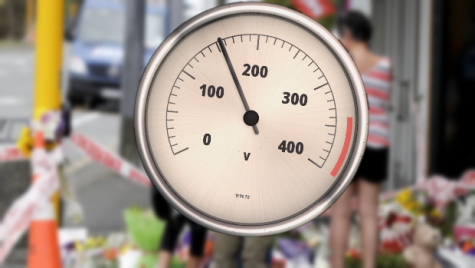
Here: 155 V
